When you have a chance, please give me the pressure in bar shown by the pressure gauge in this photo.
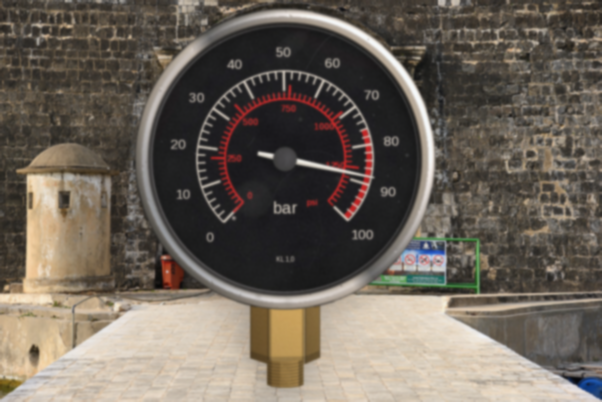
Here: 88 bar
